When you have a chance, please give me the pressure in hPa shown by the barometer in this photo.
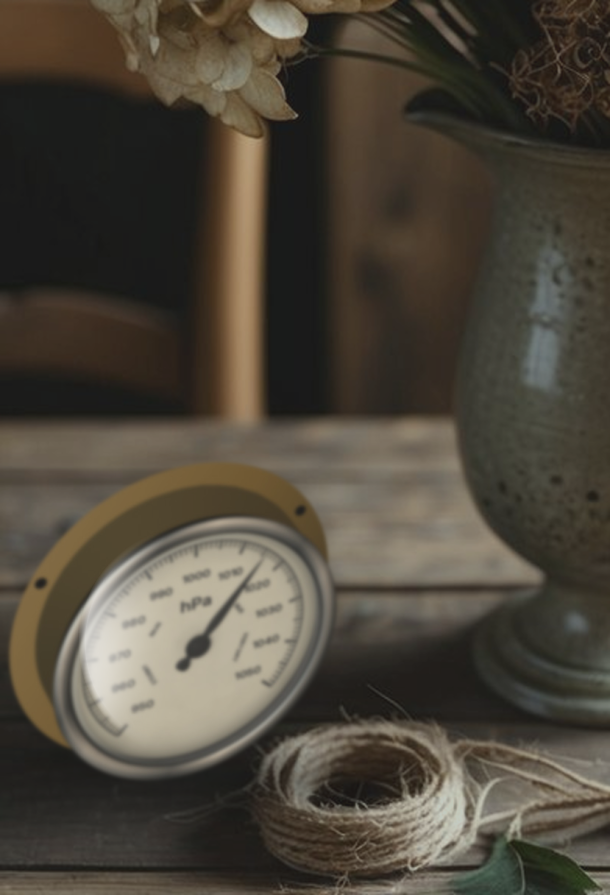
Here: 1015 hPa
